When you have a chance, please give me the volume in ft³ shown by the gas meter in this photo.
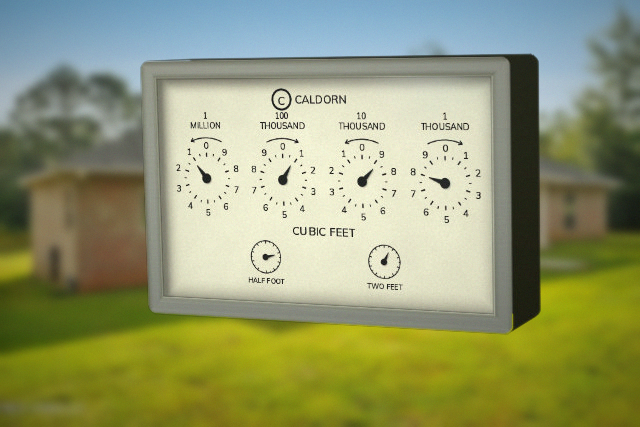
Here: 108800 ft³
